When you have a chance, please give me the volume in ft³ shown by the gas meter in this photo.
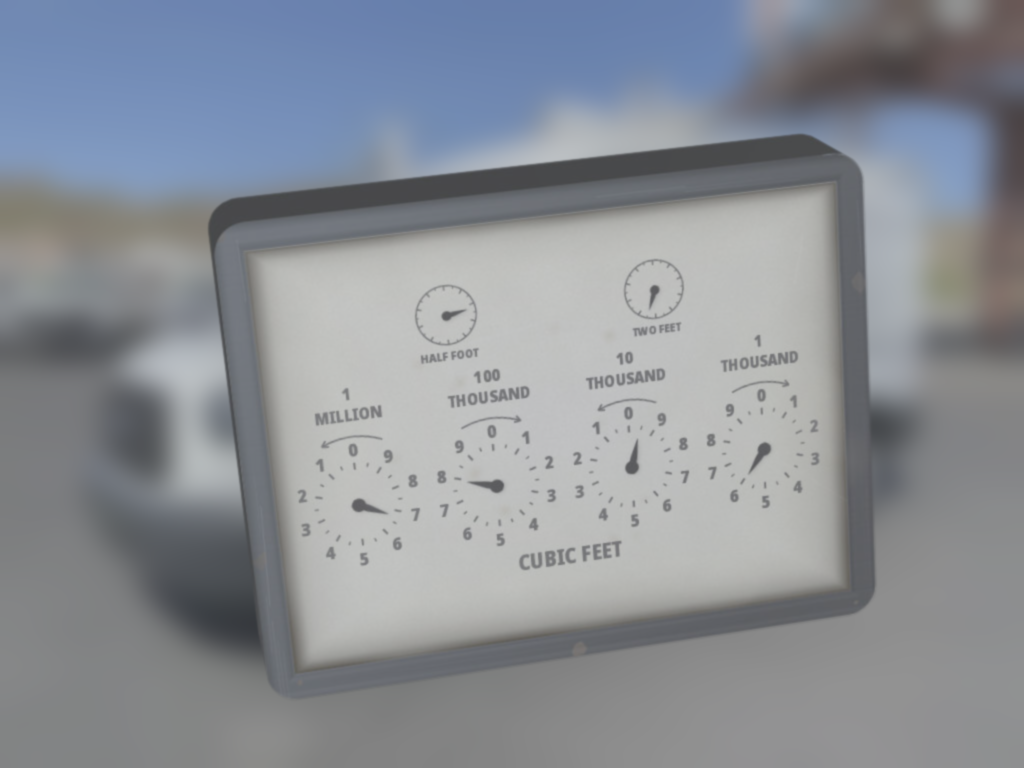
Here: 679600 ft³
